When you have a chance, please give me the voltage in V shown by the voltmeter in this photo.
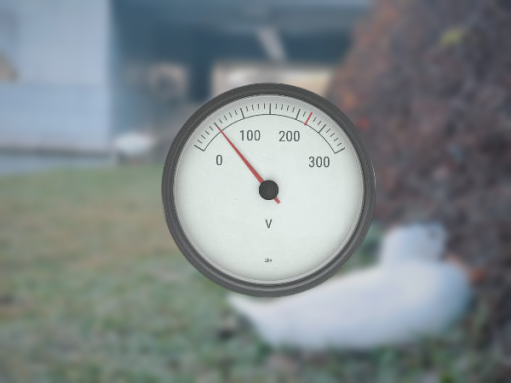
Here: 50 V
